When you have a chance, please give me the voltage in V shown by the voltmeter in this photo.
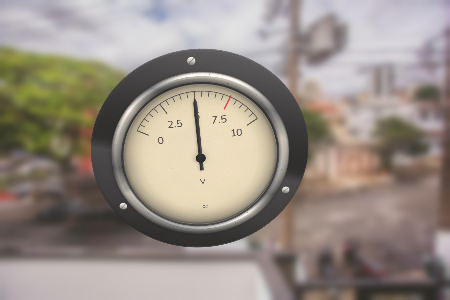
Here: 5 V
